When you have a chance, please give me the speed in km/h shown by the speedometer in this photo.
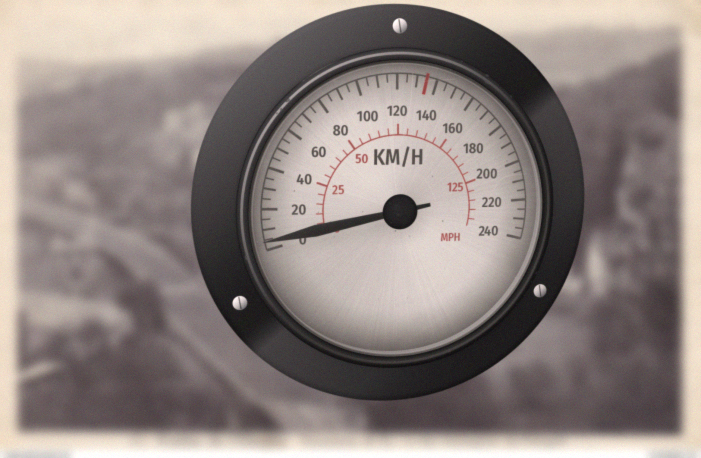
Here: 5 km/h
